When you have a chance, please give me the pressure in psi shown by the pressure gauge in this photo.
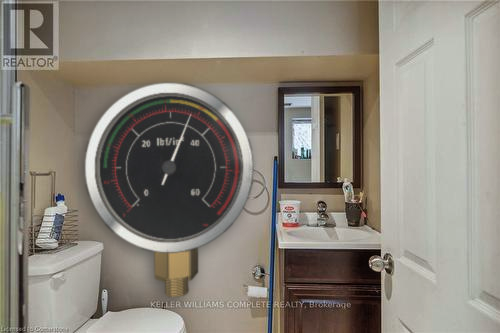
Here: 35 psi
